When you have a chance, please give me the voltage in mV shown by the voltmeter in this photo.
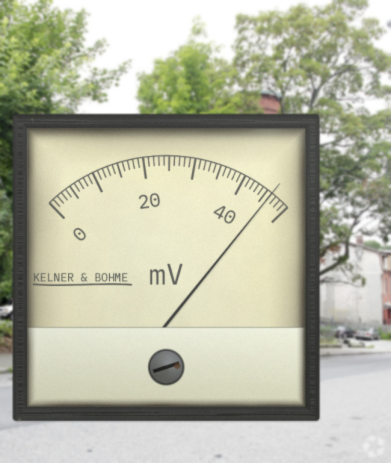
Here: 46 mV
